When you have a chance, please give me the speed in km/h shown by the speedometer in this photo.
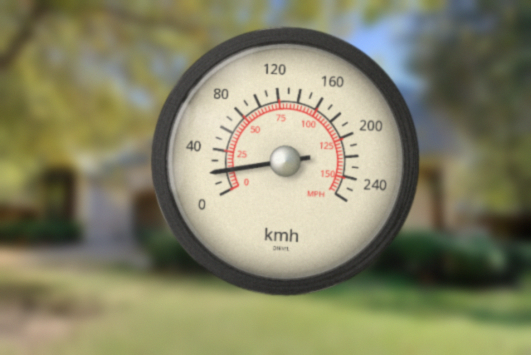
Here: 20 km/h
